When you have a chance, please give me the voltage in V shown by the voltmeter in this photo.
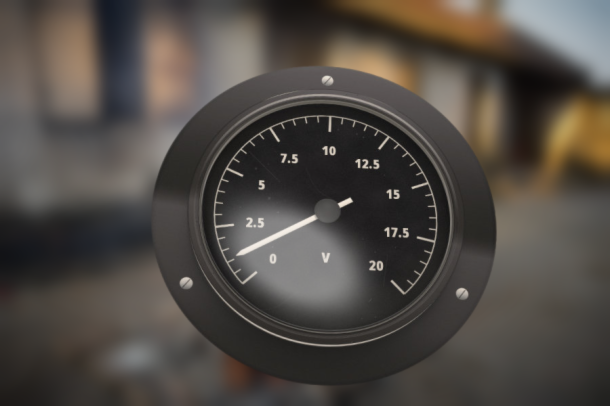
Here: 1 V
